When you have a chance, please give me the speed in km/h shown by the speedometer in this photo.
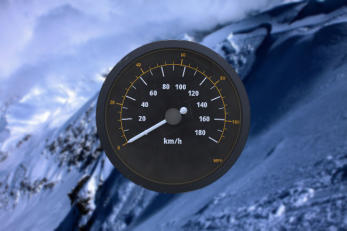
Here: 0 km/h
